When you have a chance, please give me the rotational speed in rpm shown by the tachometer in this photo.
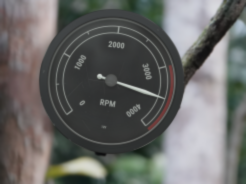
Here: 3500 rpm
